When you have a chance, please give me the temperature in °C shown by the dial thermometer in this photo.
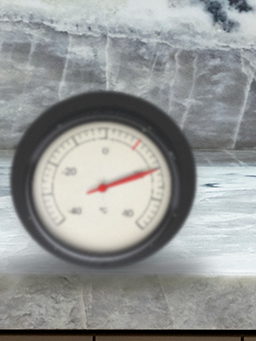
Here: 20 °C
